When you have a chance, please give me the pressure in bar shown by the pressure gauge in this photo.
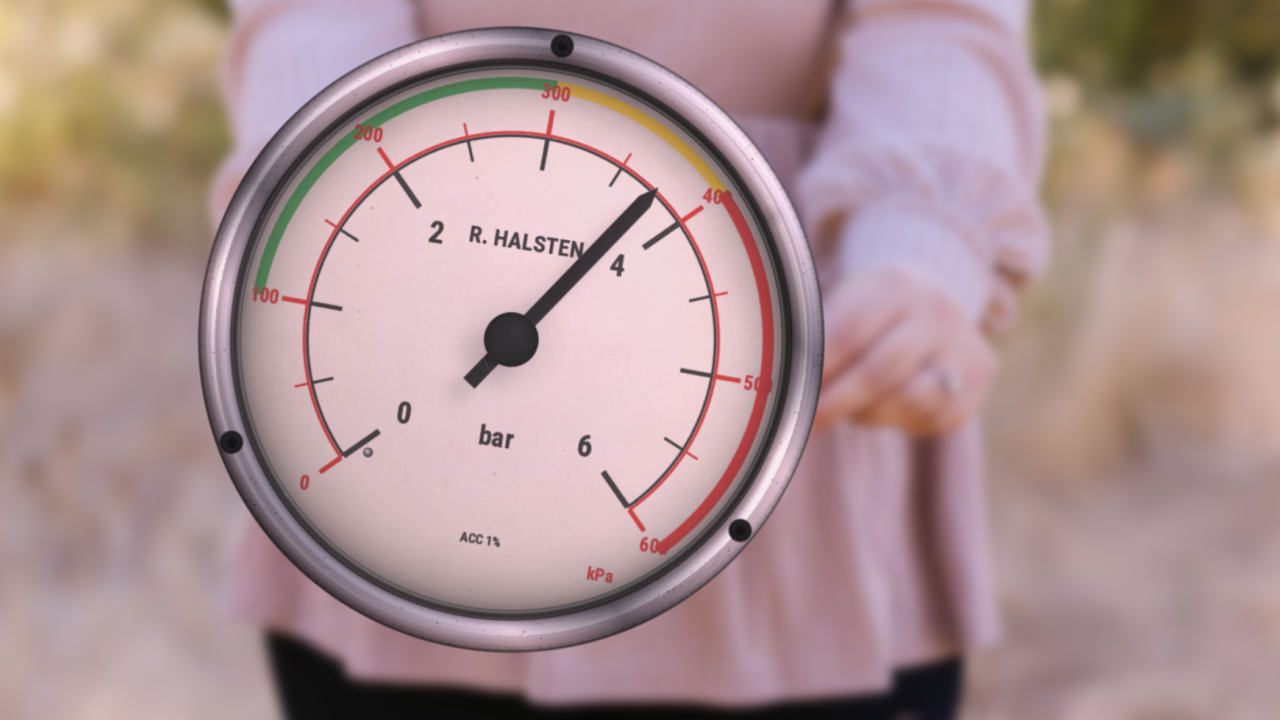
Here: 3.75 bar
